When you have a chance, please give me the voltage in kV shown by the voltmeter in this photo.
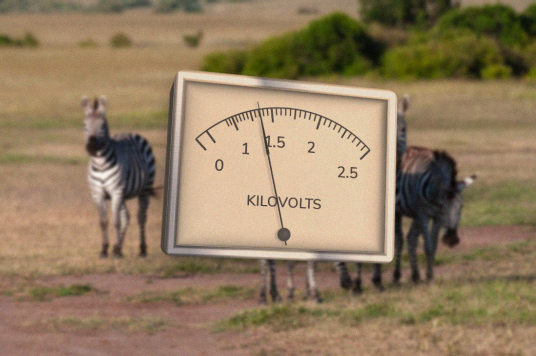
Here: 1.35 kV
